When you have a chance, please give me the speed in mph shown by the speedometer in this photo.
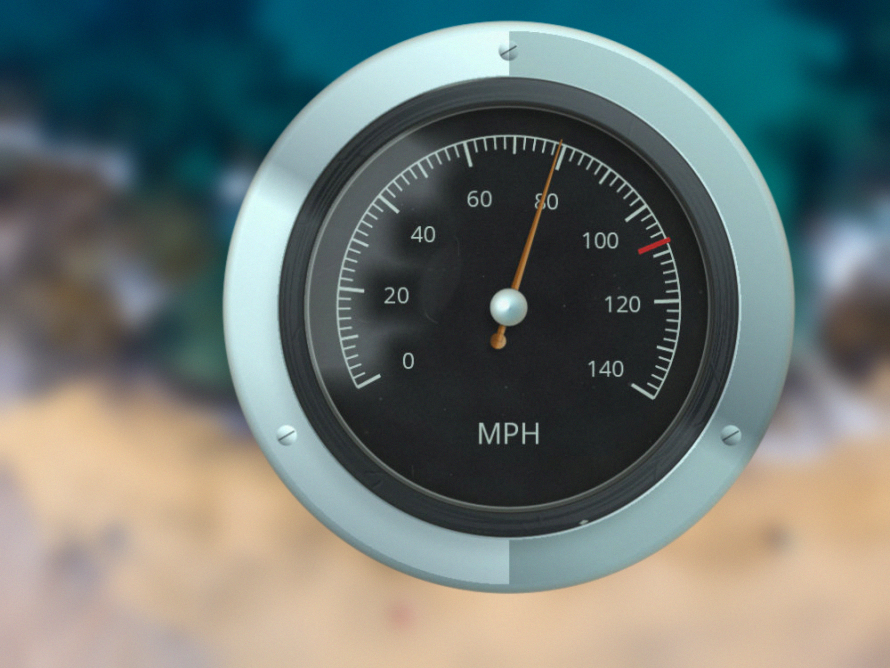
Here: 79 mph
